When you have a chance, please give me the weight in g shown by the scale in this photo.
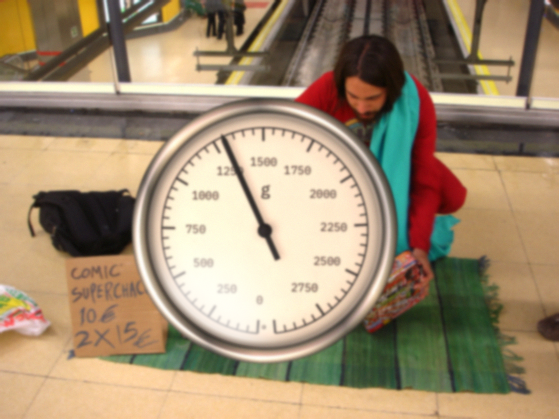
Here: 1300 g
